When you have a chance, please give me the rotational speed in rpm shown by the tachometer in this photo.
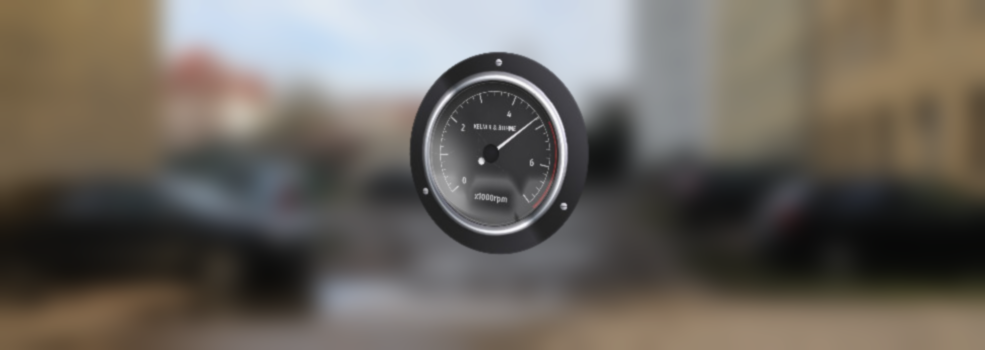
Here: 4800 rpm
